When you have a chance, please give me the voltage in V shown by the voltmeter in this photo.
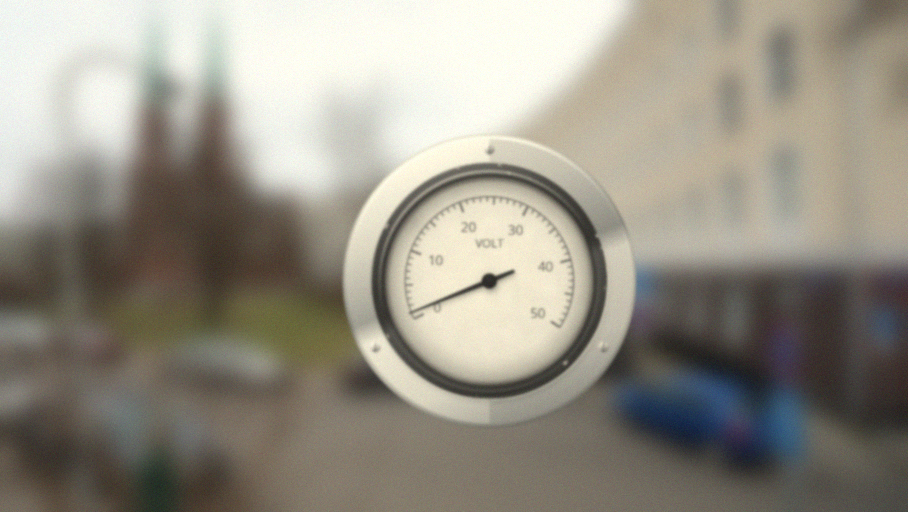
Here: 1 V
